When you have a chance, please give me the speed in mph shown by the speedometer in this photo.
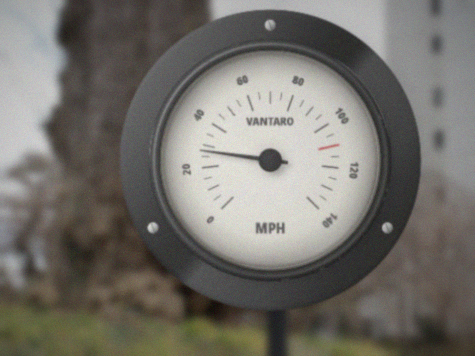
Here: 27.5 mph
